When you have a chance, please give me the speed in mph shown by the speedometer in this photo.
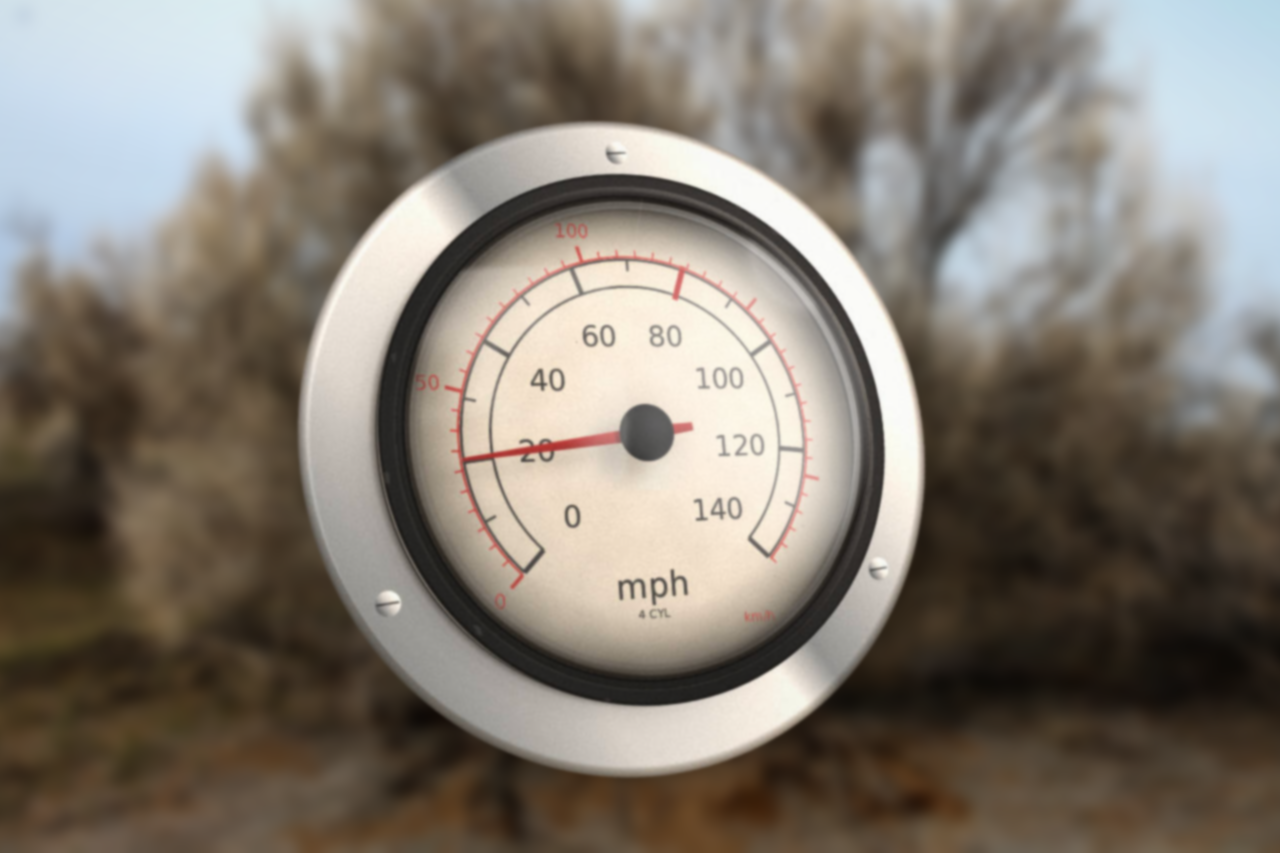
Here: 20 mph
